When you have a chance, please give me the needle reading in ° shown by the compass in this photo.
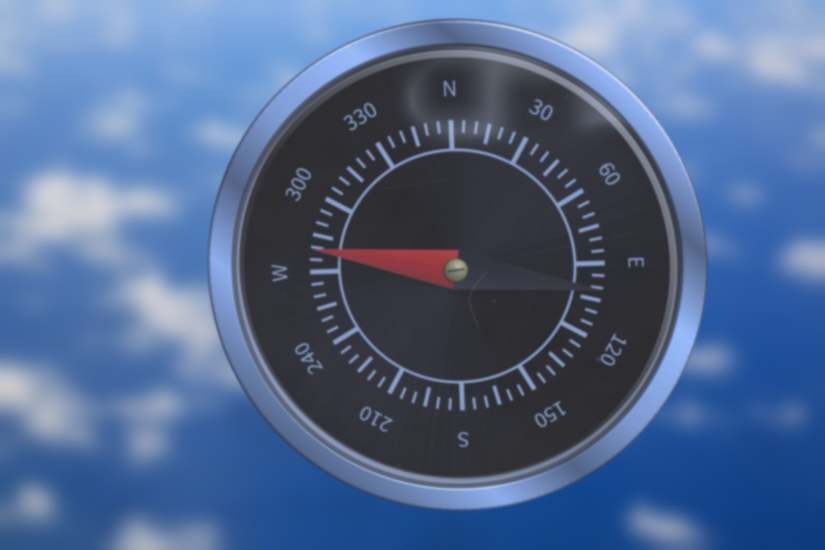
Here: 280 °
